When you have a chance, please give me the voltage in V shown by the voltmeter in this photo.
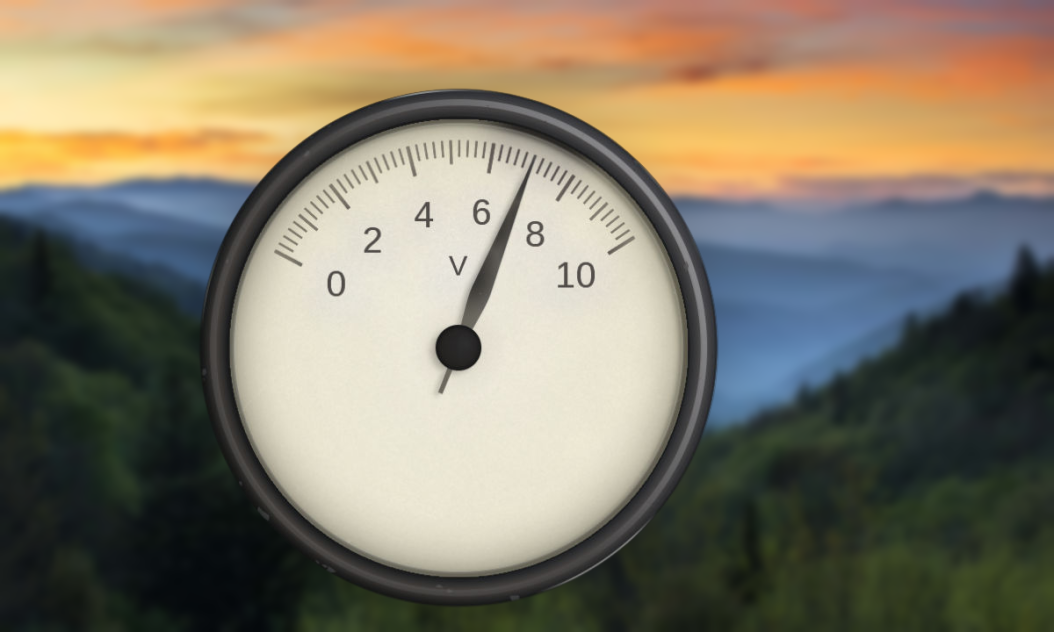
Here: 7 V
